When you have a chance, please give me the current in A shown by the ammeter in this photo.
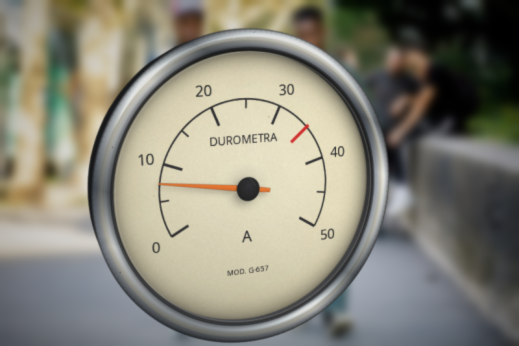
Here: 7.5 A
